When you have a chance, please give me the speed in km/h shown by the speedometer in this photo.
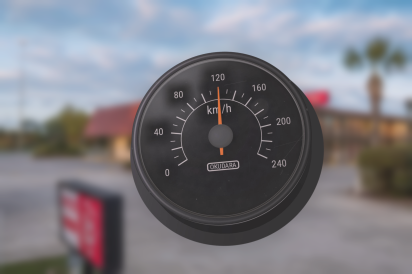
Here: 120 km/h
